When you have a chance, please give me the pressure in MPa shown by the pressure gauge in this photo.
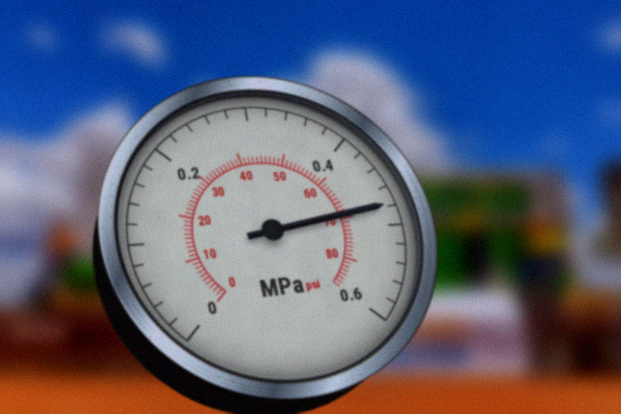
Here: 0.48 MPa
